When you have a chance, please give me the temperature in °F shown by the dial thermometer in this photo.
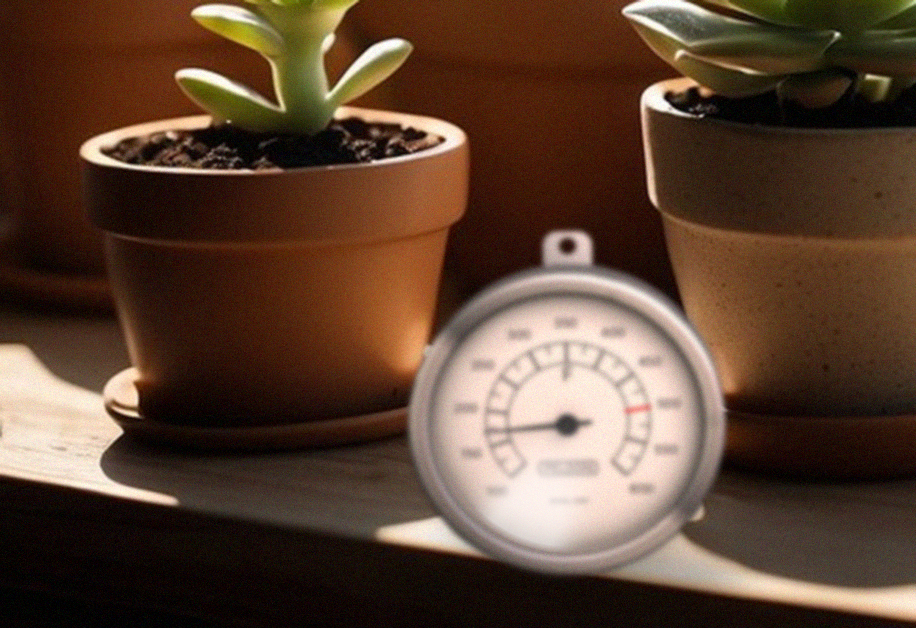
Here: 175 °F
